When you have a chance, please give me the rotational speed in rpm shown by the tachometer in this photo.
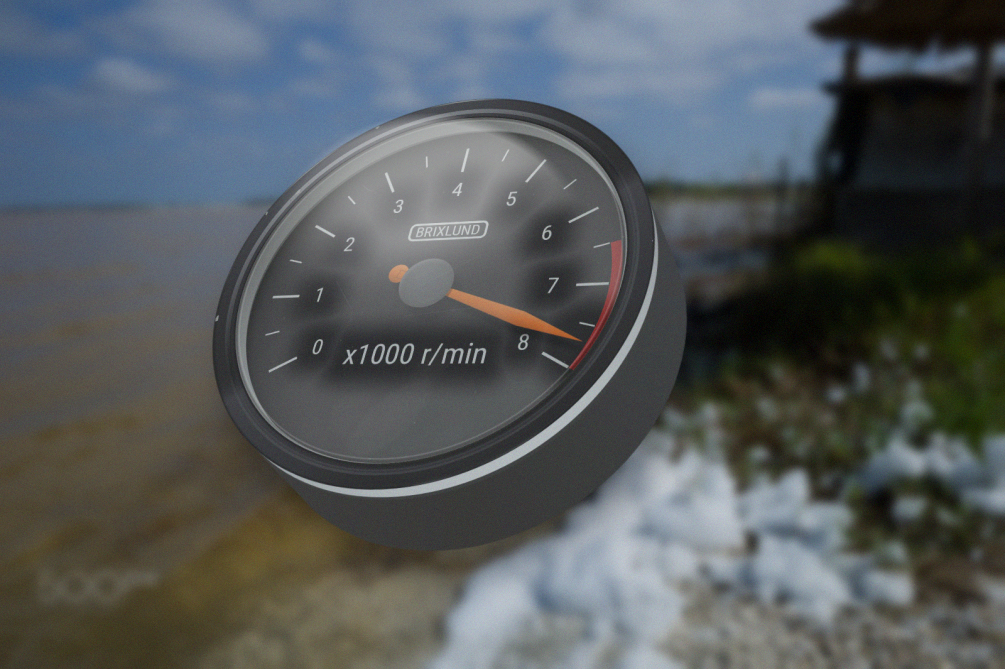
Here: 7750 rpm
